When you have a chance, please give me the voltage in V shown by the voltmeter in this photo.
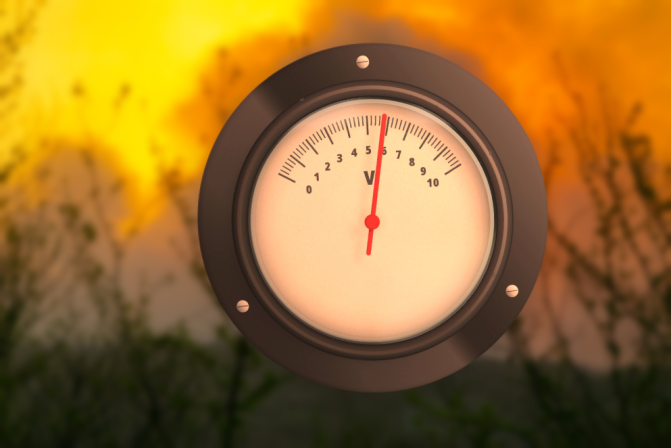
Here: 5.8 V
